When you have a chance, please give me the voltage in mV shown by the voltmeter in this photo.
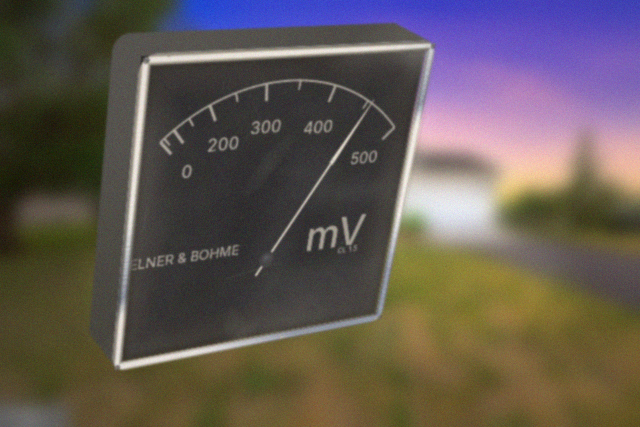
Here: 450 mV
